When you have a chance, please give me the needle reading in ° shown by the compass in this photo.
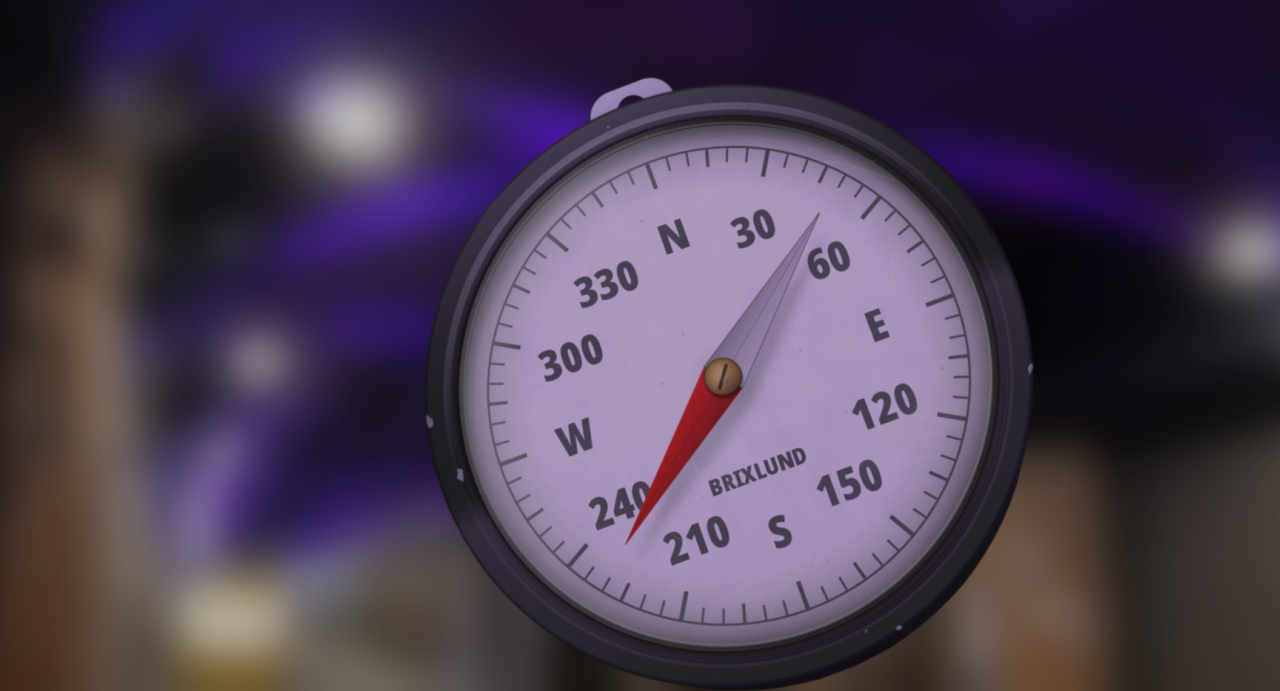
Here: 230 °
